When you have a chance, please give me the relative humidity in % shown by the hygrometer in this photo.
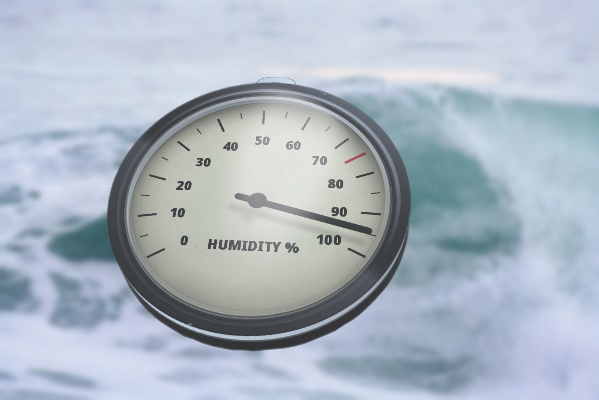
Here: 95 %
